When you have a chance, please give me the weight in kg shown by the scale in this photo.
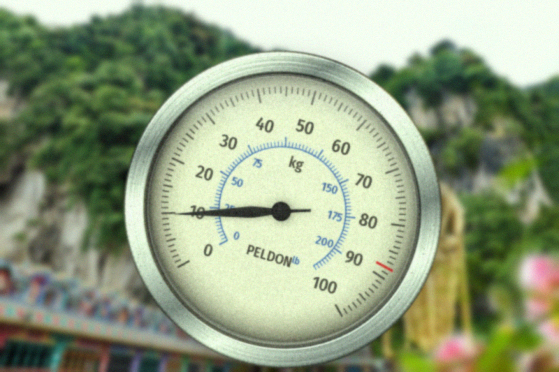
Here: 10 kg
